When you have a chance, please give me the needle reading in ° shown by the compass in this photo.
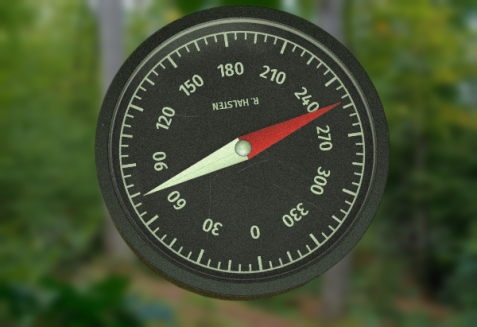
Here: 252.5 °
